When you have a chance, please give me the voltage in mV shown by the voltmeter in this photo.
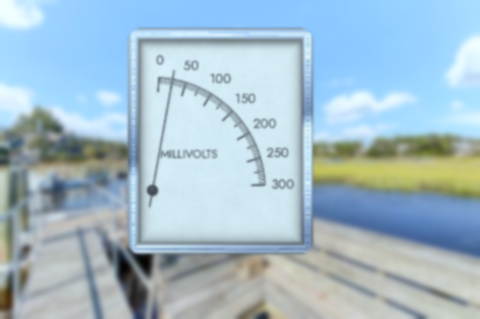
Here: 25 mV
